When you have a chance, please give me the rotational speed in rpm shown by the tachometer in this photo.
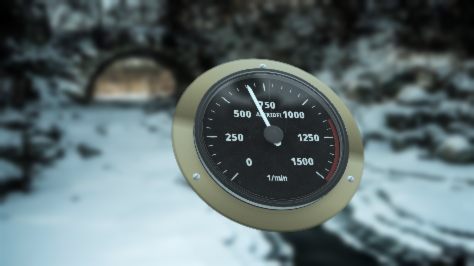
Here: 650 rpm
